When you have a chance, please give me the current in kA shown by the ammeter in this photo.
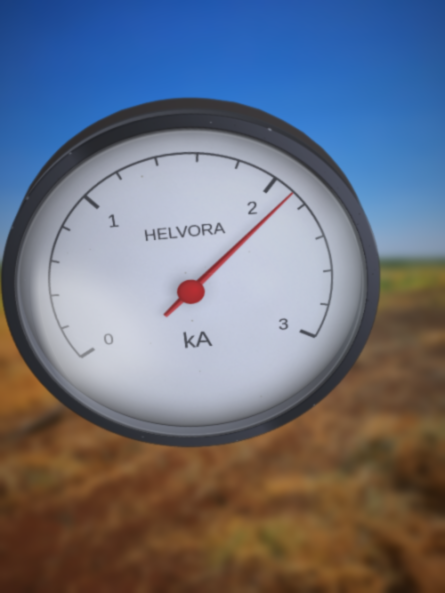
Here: 2.1 kA
